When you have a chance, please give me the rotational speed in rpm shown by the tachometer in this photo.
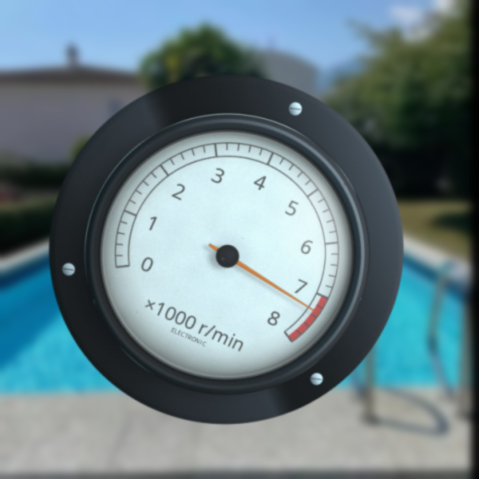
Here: 7300 rpm
